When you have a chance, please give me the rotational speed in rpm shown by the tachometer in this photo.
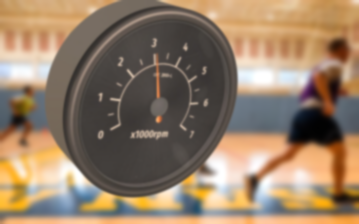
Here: 3000 rpm
